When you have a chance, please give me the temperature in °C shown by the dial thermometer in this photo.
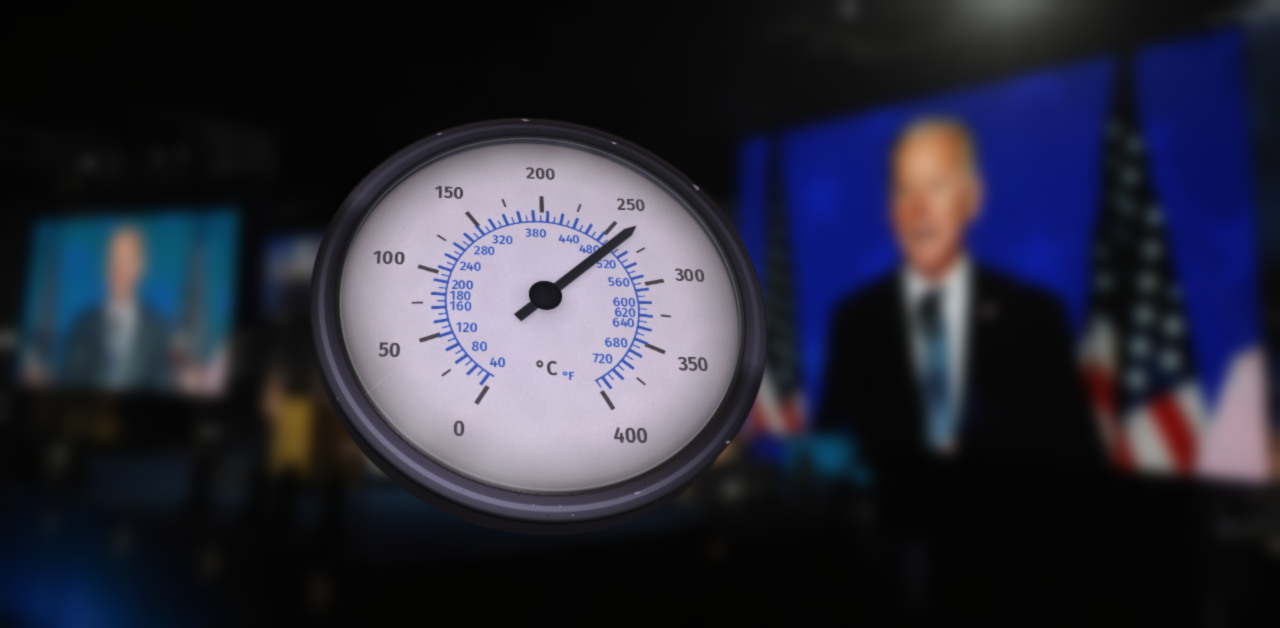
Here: 262.5 °C
